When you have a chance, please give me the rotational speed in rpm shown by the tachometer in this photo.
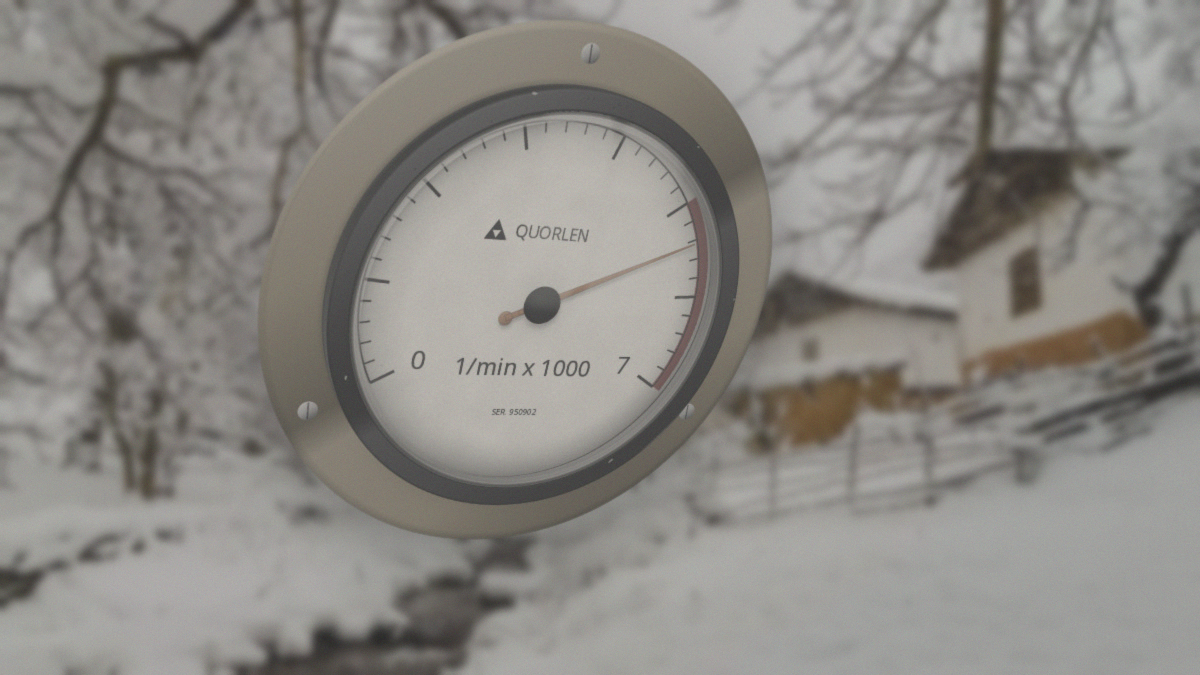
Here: 5400 rpm
